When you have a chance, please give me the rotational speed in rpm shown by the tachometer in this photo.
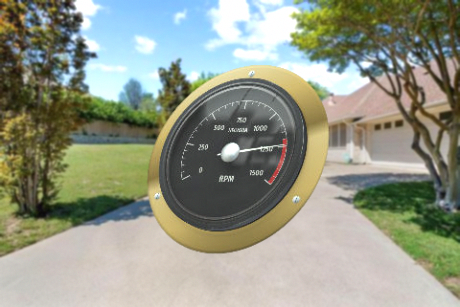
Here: 1250 rpm
